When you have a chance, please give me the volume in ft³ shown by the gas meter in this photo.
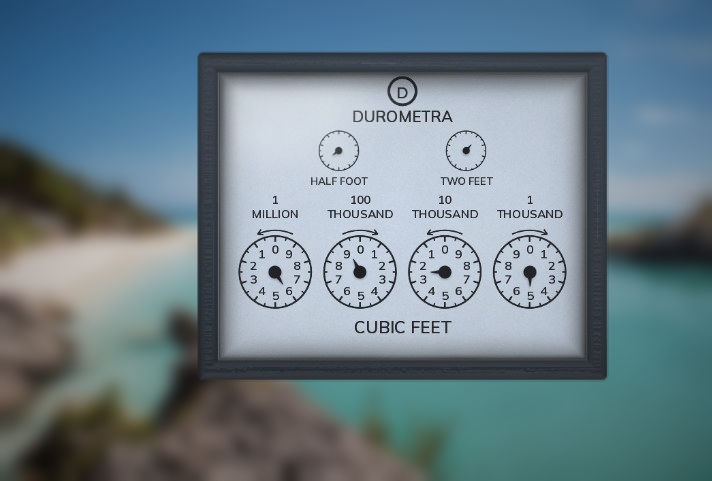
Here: 592500 ft³
